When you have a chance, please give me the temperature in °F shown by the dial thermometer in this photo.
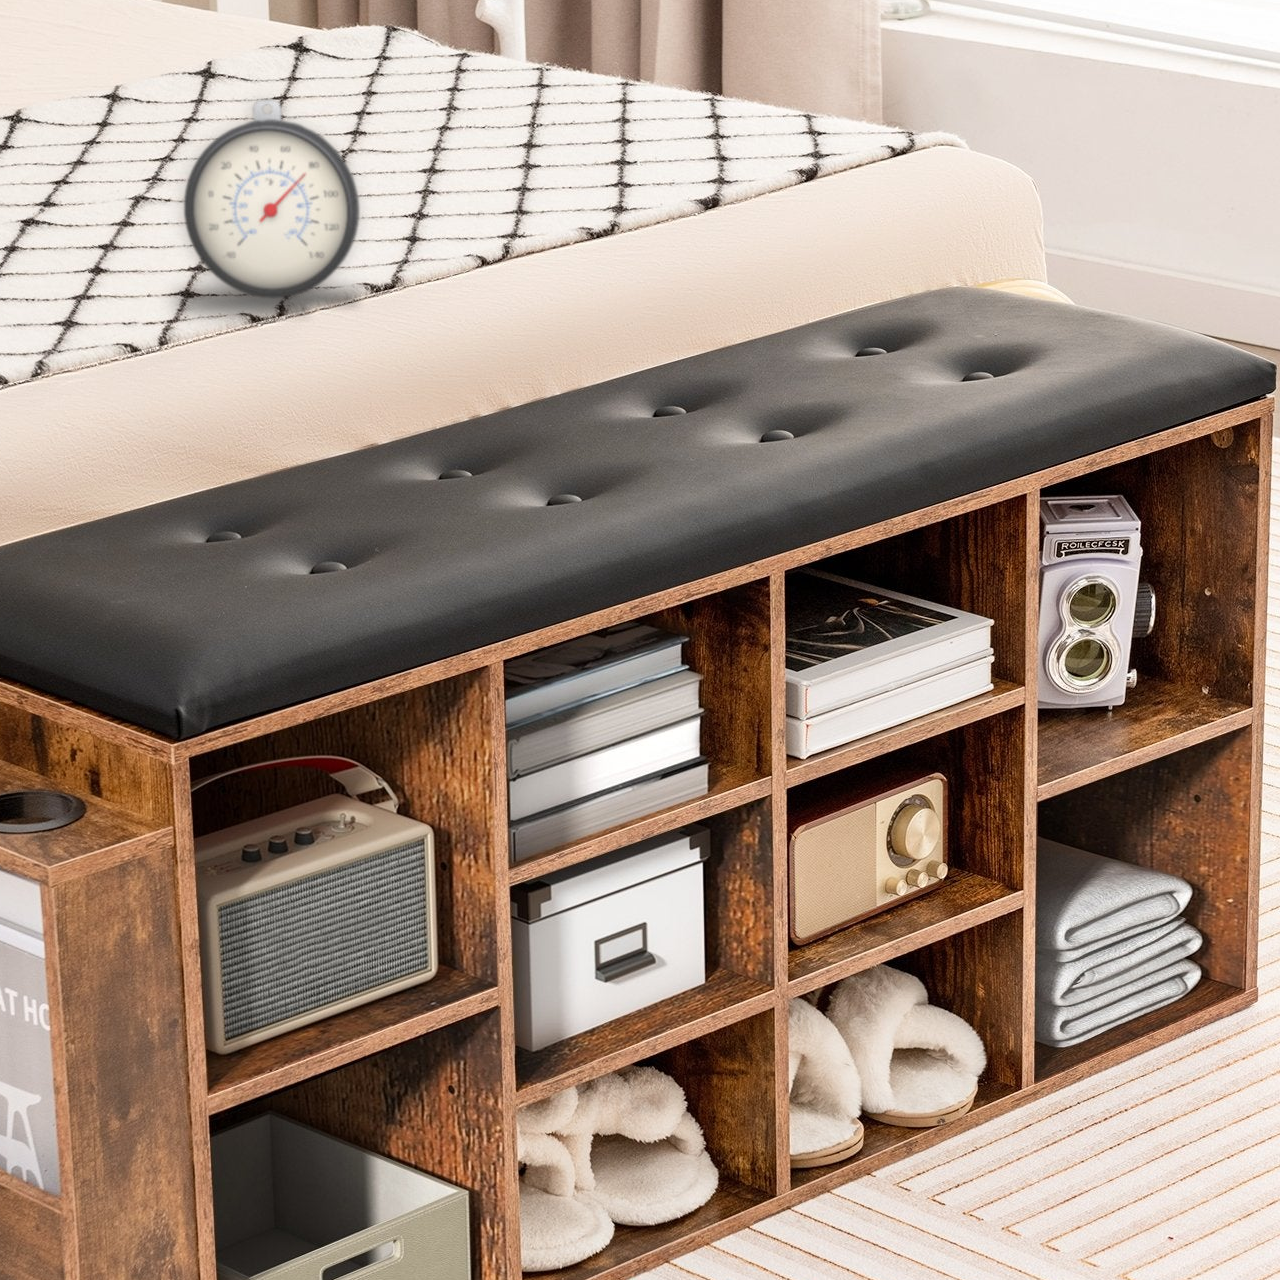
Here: 80 °F
